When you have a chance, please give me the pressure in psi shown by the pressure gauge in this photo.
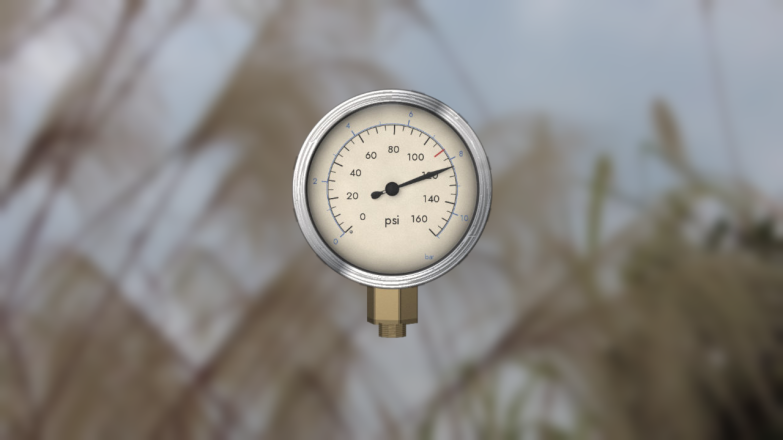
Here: 120 psi
